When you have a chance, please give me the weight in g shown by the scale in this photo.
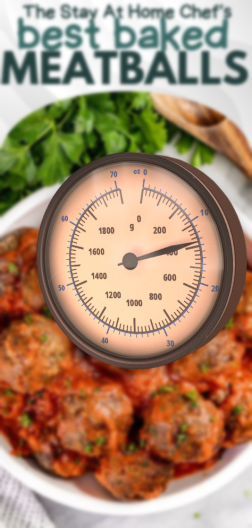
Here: 380 g
